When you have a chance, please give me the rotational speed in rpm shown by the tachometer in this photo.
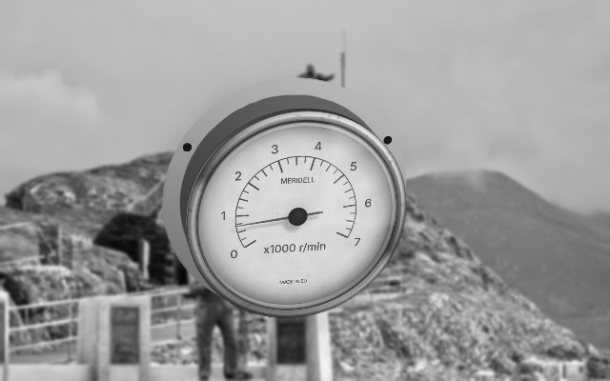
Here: 750 rpm
